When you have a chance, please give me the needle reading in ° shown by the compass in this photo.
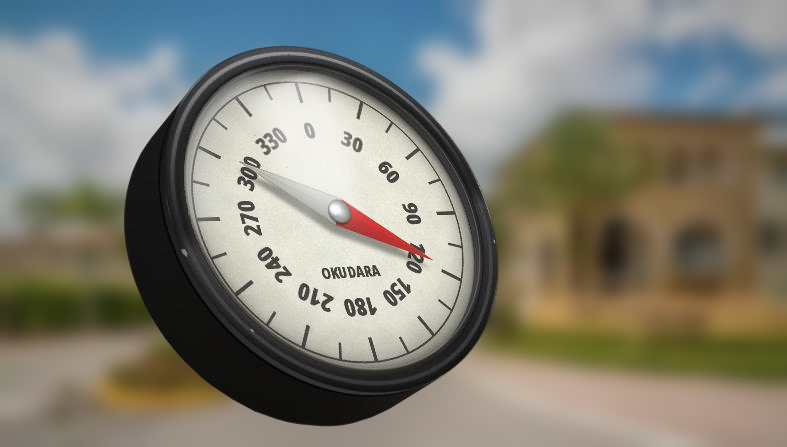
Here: 120 °
